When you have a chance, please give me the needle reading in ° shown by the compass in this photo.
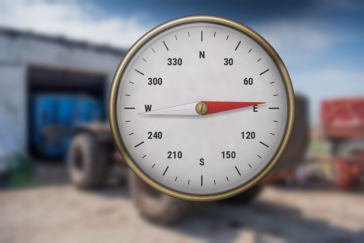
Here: 85 °
